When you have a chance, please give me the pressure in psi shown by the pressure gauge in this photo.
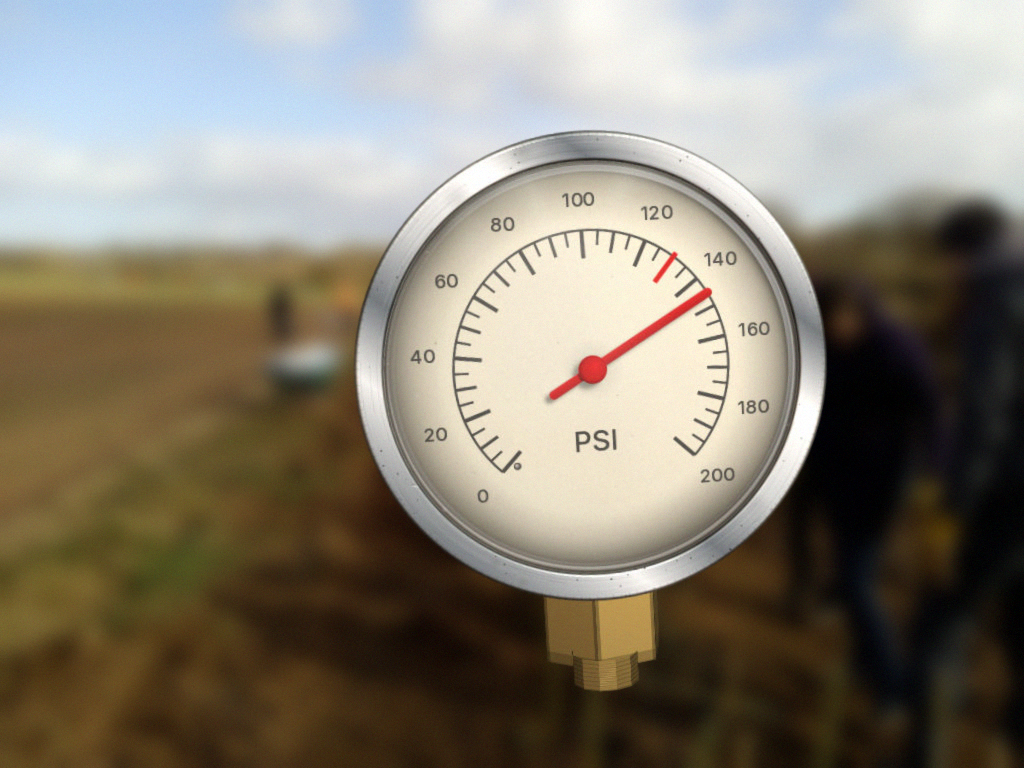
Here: 145 psi
